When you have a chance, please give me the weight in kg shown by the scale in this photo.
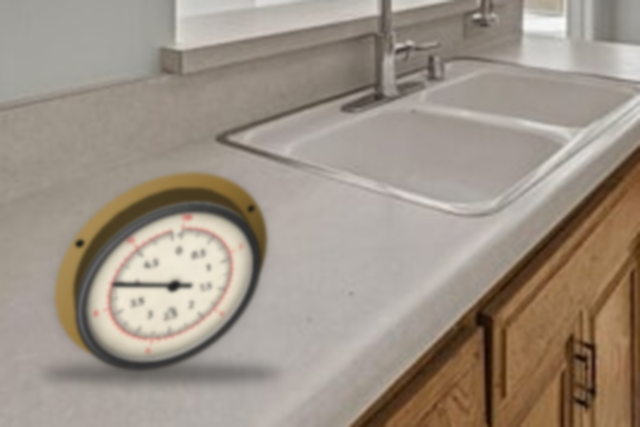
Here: 4 kg
